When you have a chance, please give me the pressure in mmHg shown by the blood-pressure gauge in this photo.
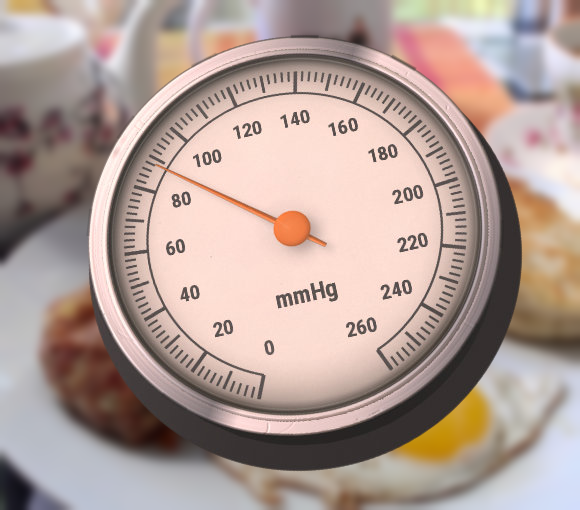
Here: 88 mmHg
